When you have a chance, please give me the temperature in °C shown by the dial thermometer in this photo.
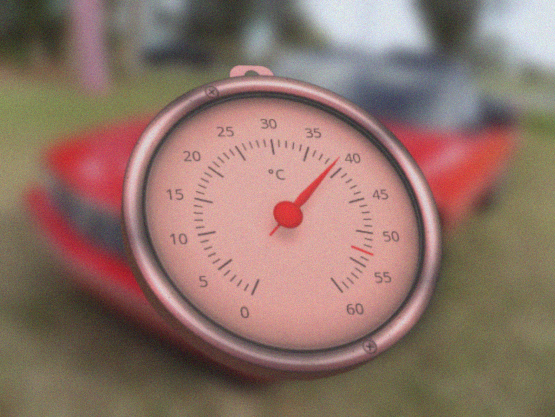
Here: 39 °C
